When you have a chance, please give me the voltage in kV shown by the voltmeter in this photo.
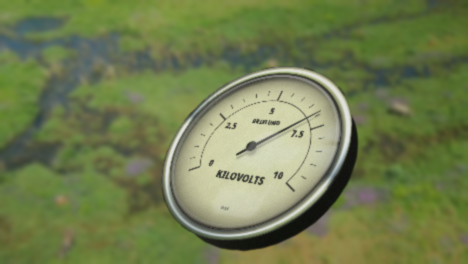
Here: 7 kV
